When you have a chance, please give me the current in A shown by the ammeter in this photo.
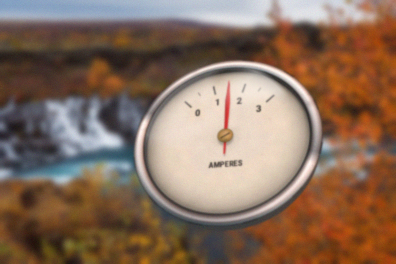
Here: 1.5 A
